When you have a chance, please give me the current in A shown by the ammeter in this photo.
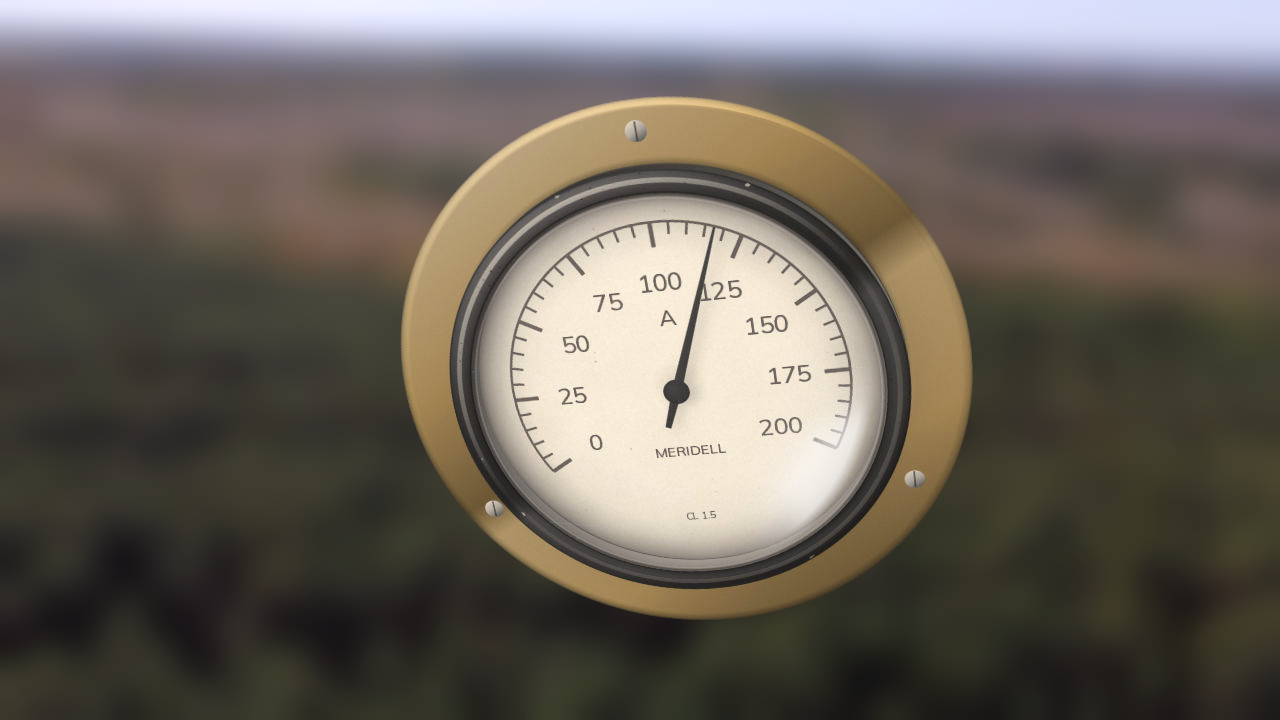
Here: 117.5 A
